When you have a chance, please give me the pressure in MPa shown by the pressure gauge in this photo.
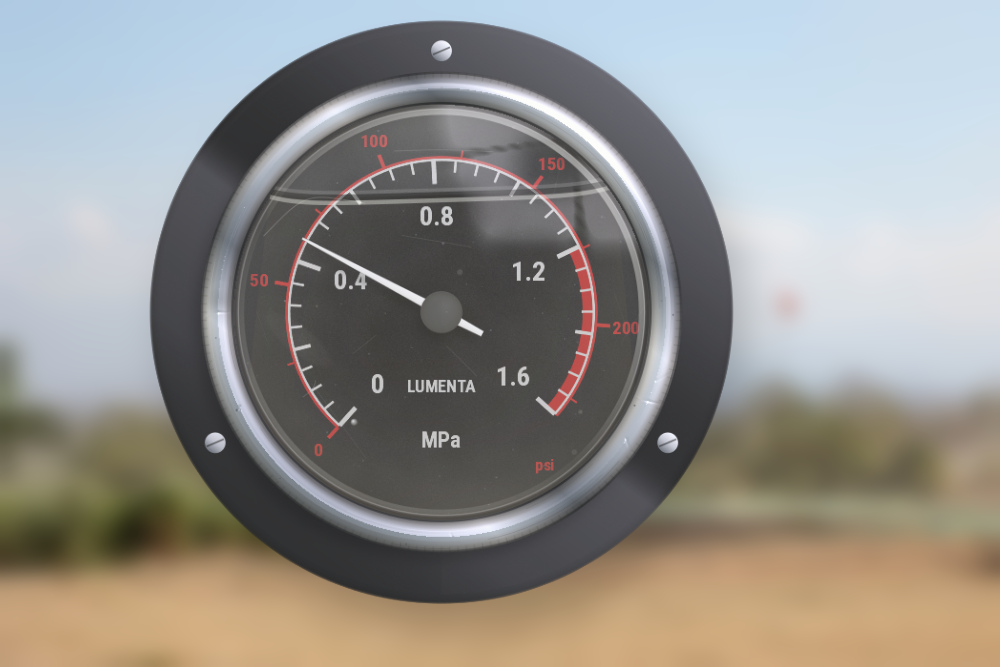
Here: 0.45 MPa
